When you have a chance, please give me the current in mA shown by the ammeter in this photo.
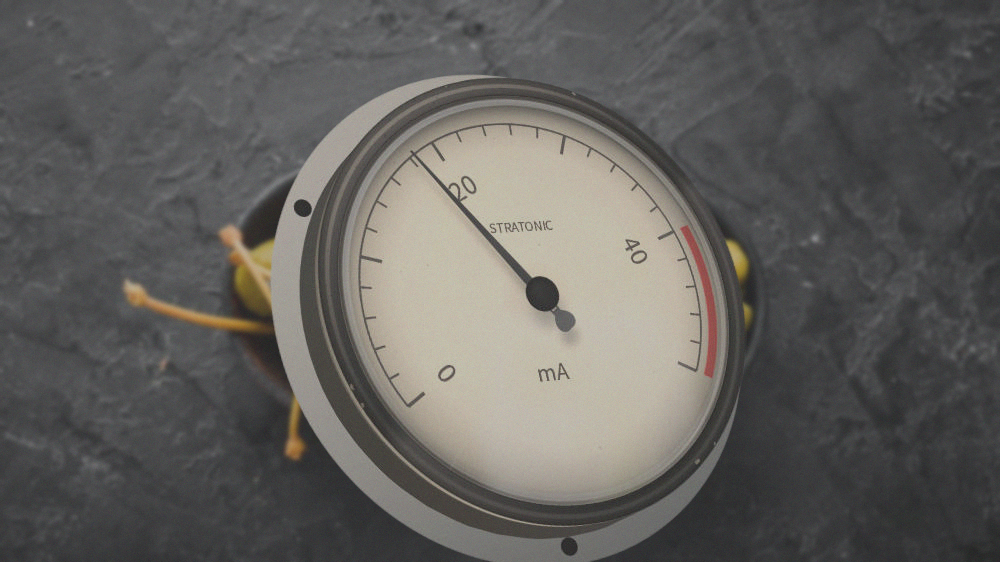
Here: 18 mA
